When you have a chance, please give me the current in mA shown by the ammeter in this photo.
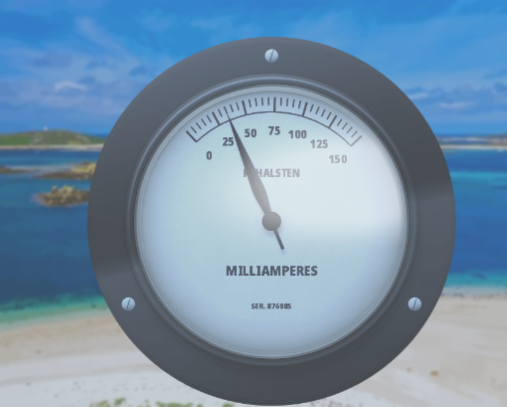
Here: 35 mA
